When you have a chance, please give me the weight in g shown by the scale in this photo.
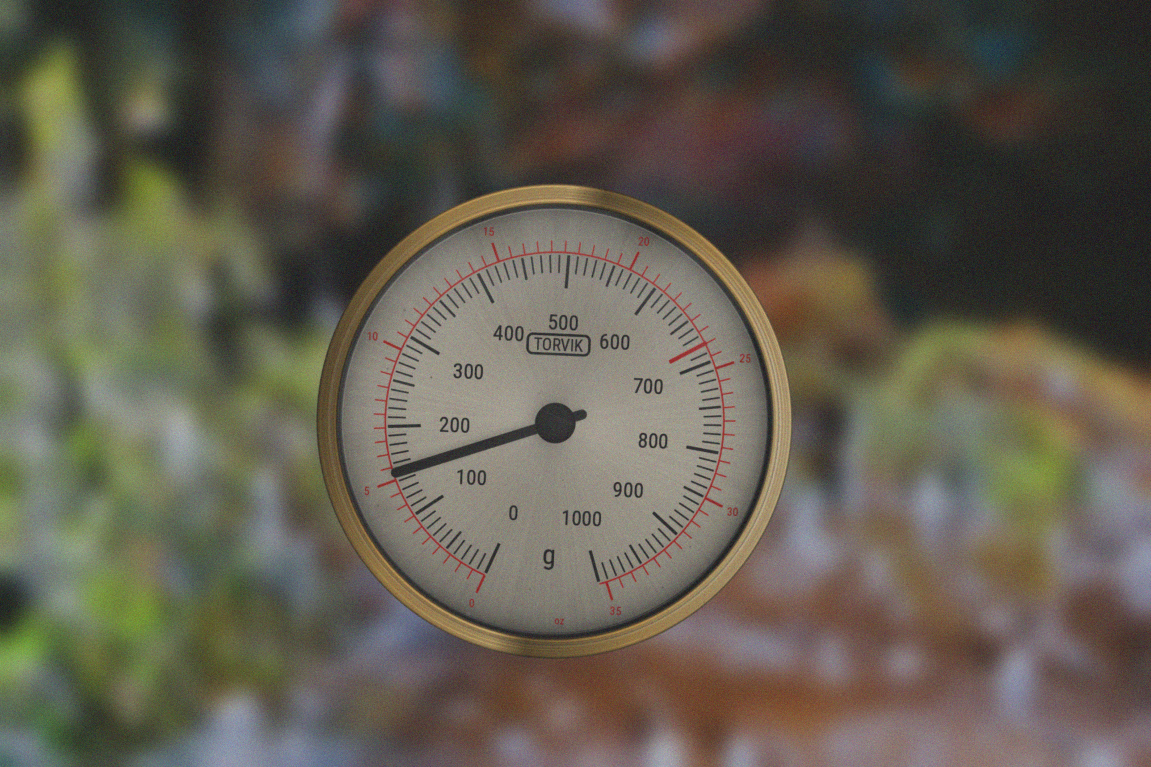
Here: 150 g
